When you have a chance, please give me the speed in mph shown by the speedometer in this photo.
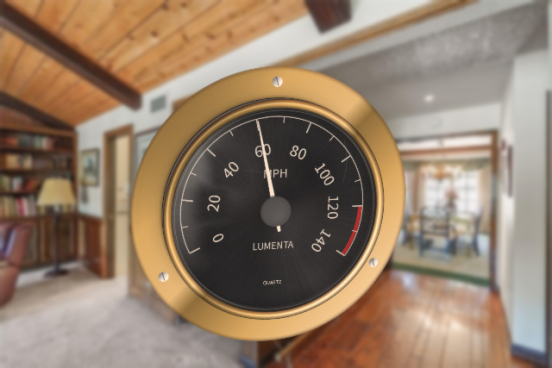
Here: 60 mph
